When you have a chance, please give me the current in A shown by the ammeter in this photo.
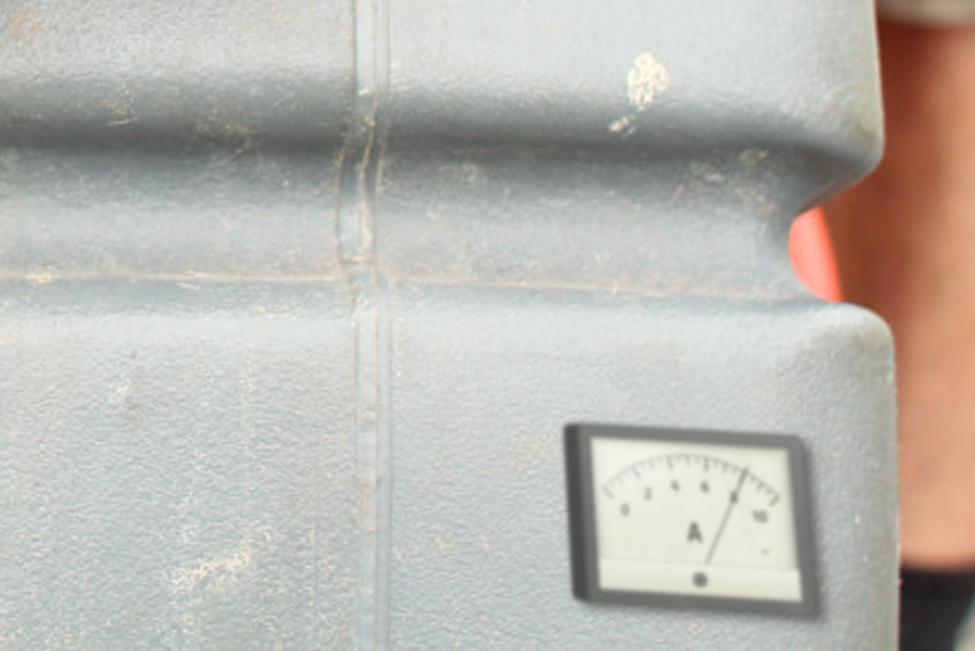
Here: 8 A
